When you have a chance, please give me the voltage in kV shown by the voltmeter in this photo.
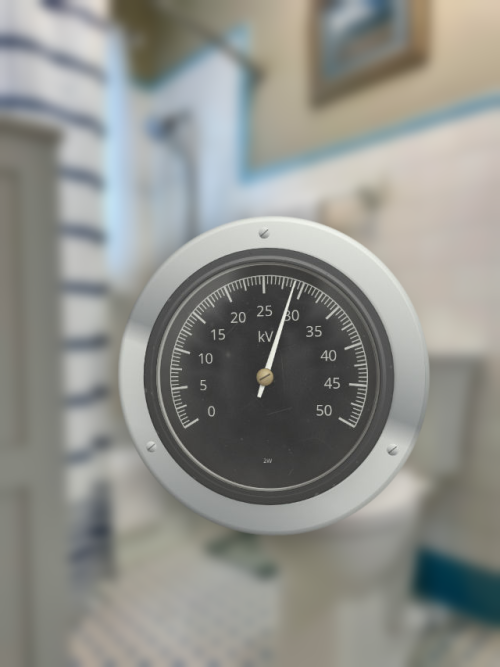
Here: 29 kV
